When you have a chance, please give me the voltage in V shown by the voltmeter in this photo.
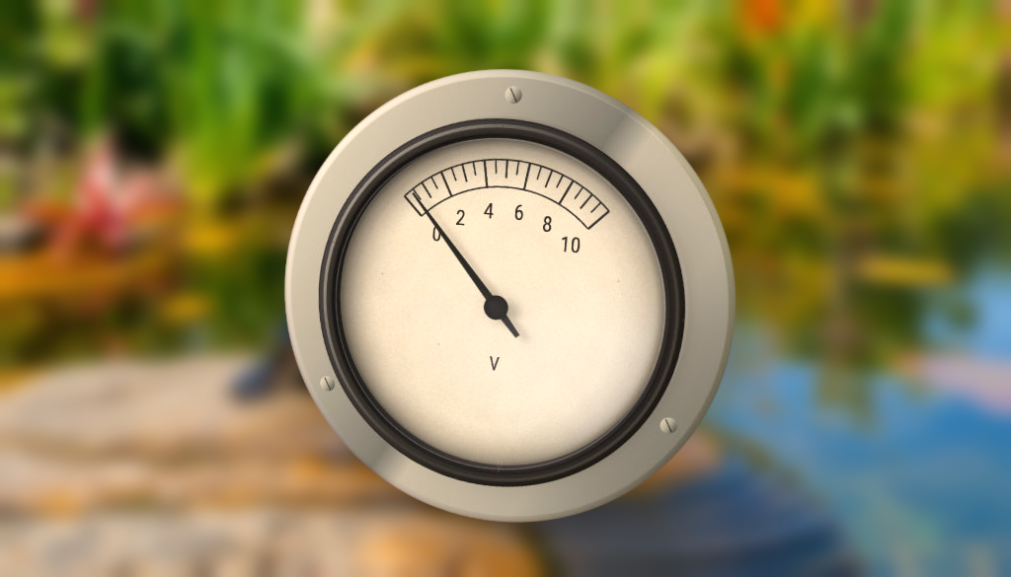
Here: 0.5 V
